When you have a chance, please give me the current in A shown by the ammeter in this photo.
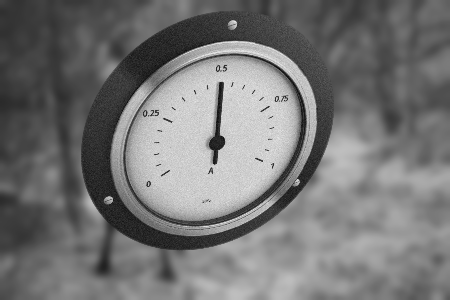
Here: 0.5 A
